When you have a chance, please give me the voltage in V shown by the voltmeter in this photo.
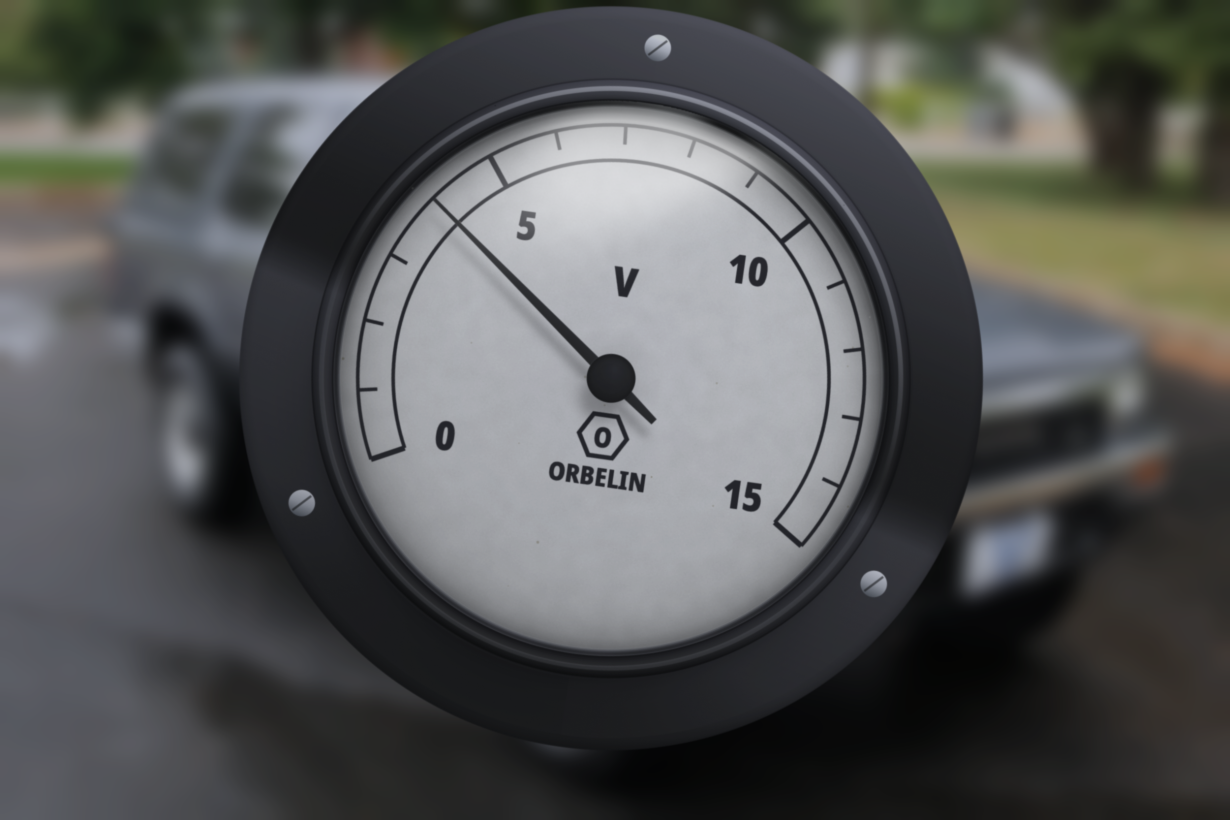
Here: 4 V
